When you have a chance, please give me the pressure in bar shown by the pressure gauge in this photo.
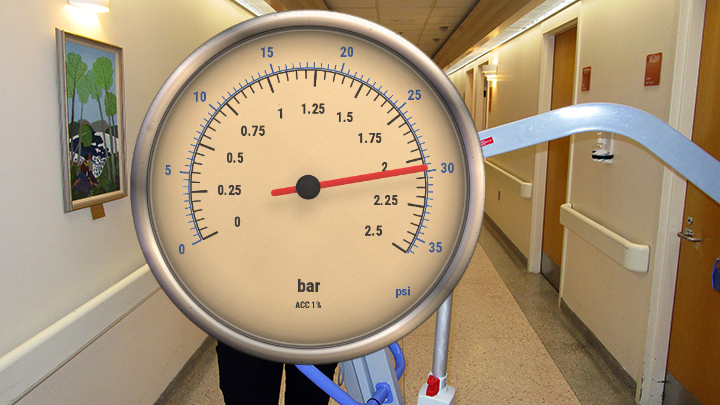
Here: 2.05 bar
